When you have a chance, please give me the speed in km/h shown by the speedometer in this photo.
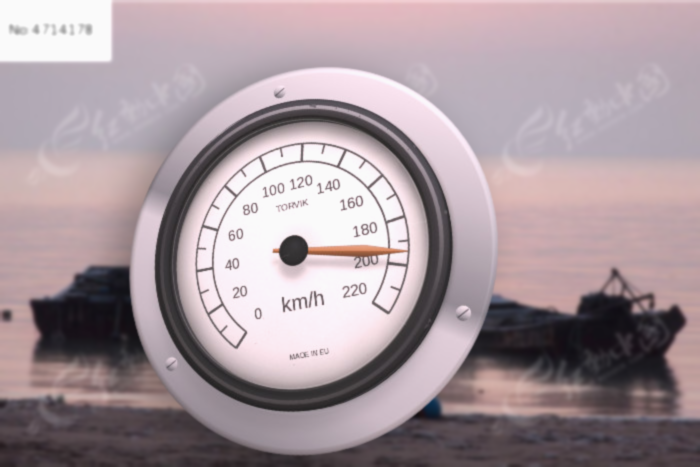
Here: 195 km/h
